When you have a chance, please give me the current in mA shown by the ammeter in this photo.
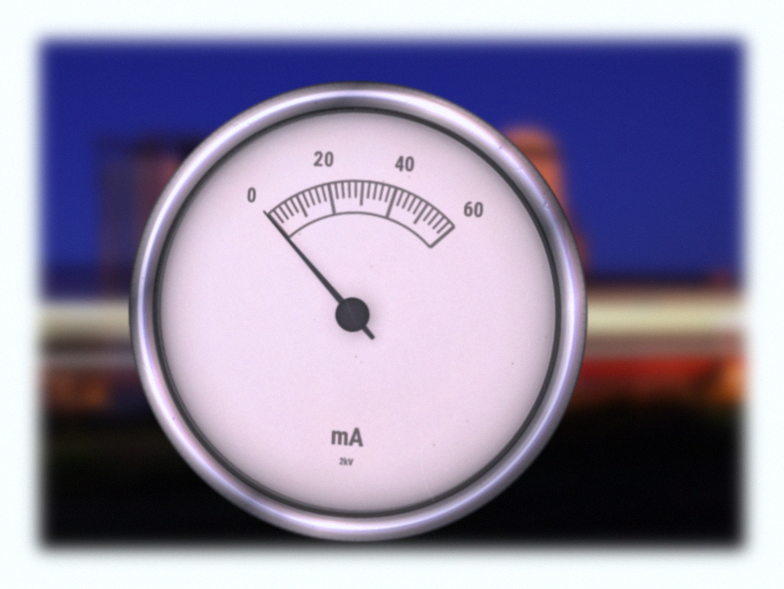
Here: 0 mA
